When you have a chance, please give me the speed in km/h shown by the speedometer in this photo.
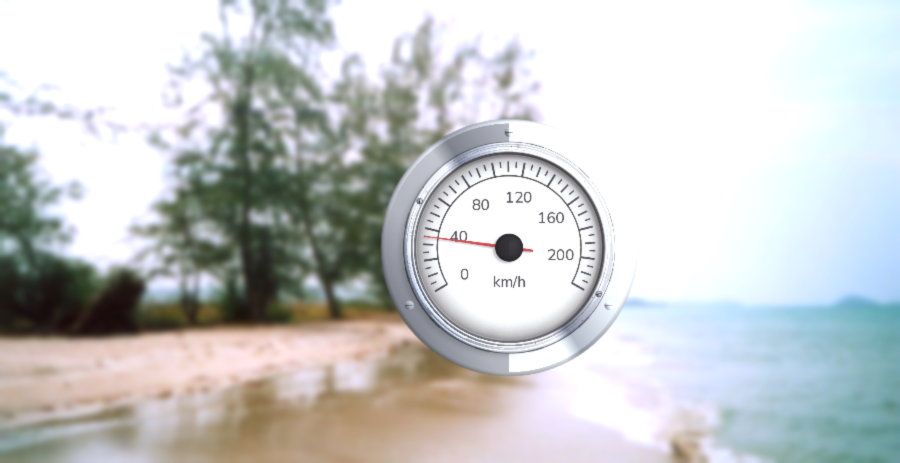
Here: 35 km/h
